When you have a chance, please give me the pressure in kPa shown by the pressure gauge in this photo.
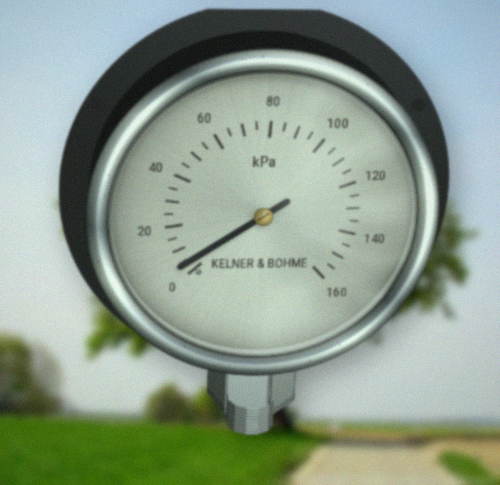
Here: 5 kPa
